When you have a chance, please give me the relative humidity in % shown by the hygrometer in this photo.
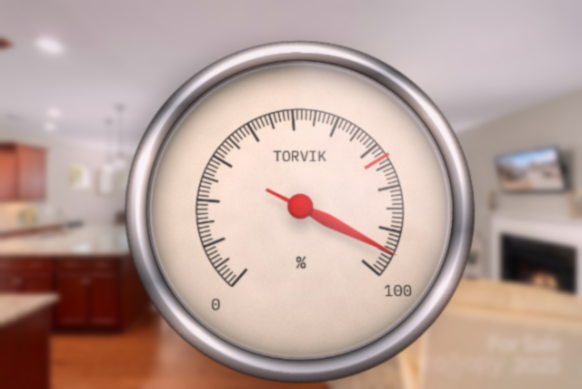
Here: 95 %
